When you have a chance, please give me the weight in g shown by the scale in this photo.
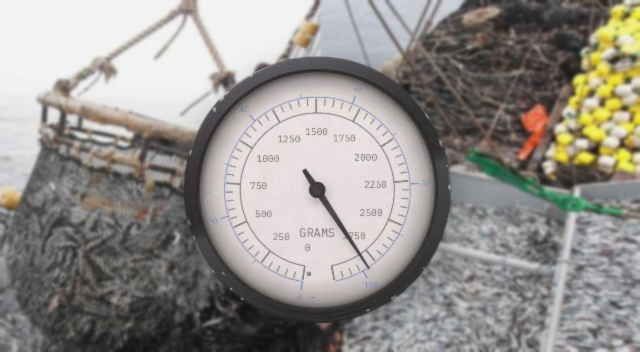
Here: 2800 g
